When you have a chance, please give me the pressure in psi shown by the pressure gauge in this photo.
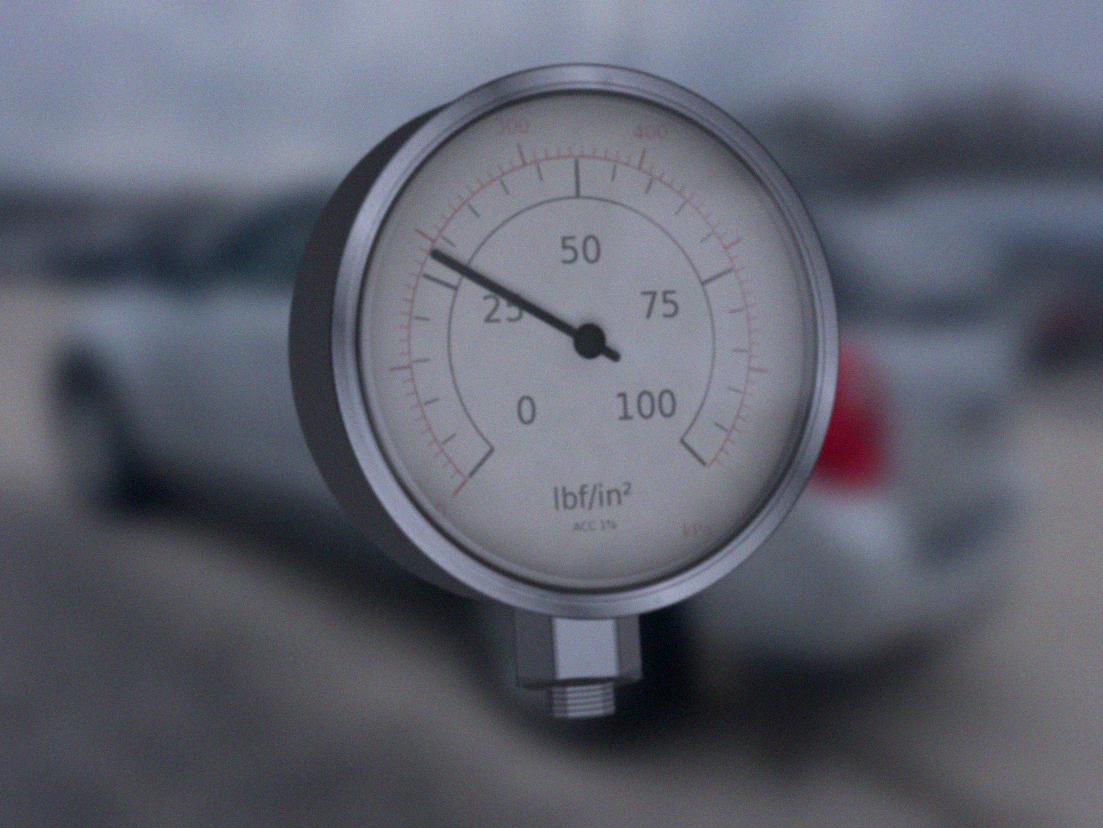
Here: 27.5 psi
